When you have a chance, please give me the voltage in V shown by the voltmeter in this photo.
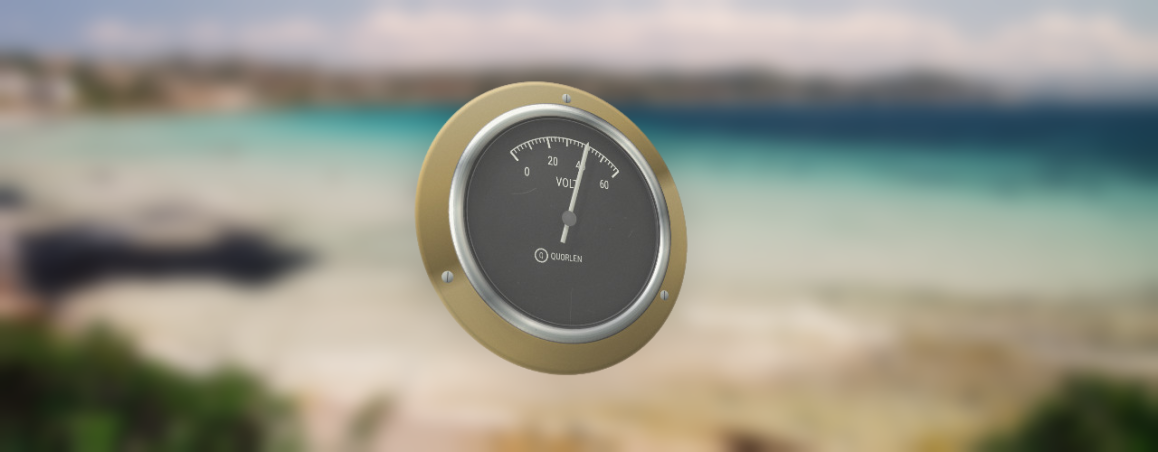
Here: 40 V
